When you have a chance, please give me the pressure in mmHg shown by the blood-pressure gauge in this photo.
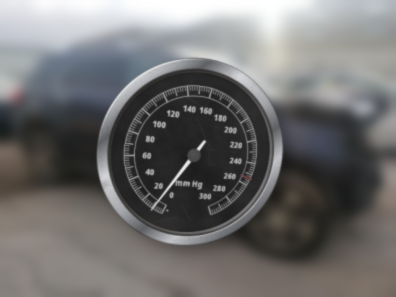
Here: 10 mmHg
